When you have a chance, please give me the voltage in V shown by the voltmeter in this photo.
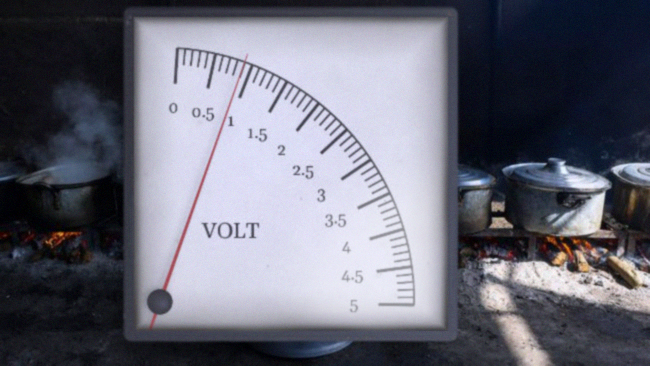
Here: 0.9 V
